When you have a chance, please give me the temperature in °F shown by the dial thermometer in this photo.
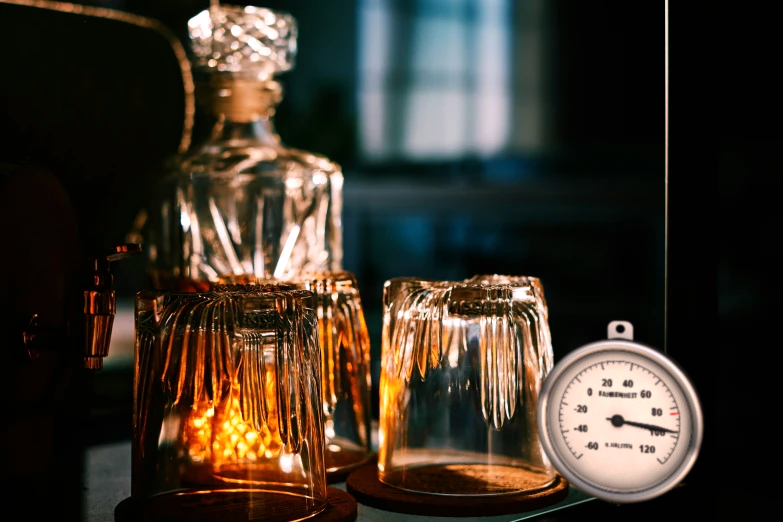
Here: 96 °F
